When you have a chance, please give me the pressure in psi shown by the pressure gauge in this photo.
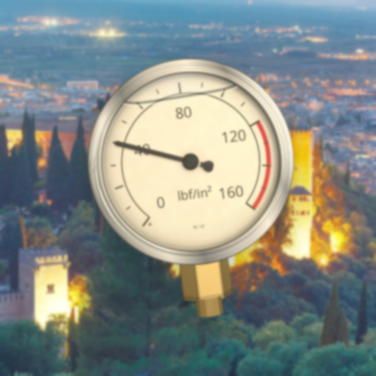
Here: 40 psi
